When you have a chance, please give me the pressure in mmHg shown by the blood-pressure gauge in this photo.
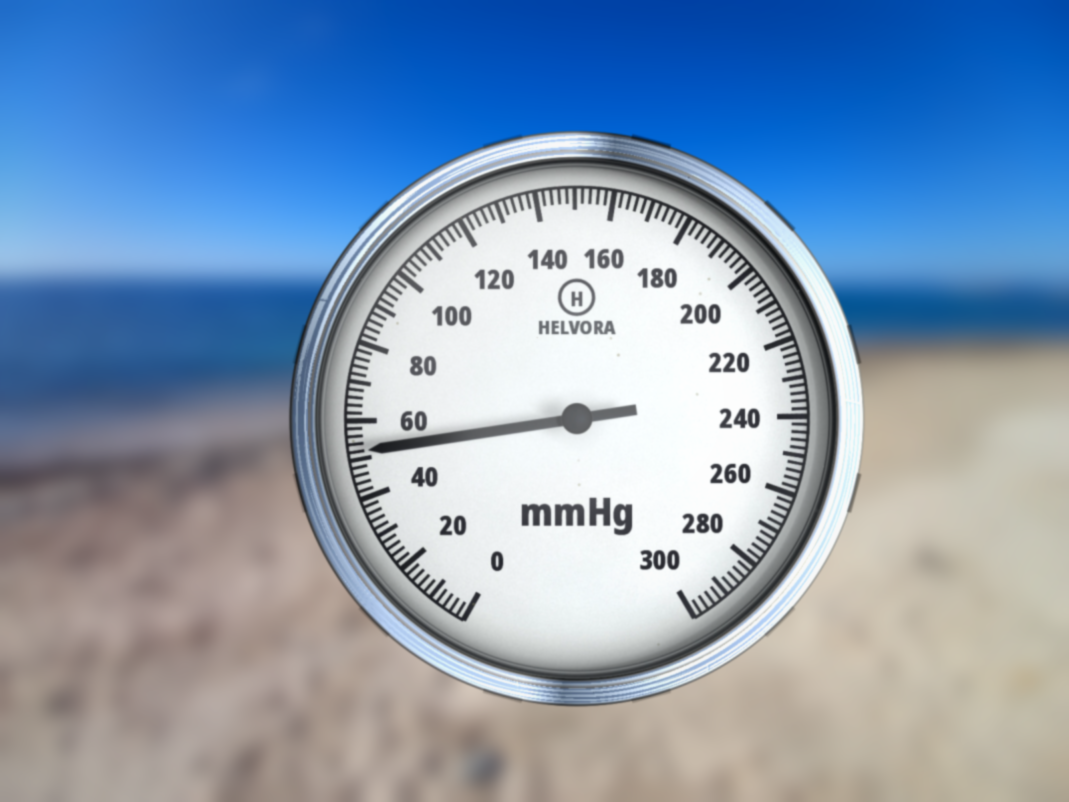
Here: 52 mmHg
